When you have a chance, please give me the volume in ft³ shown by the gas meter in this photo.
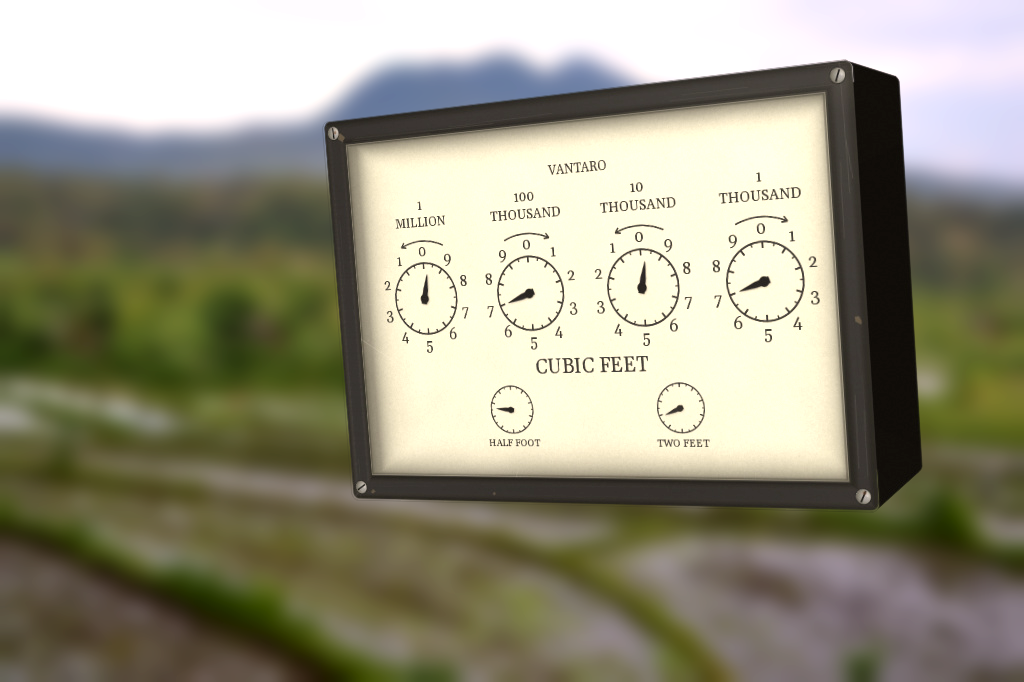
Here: 969700 ft³
